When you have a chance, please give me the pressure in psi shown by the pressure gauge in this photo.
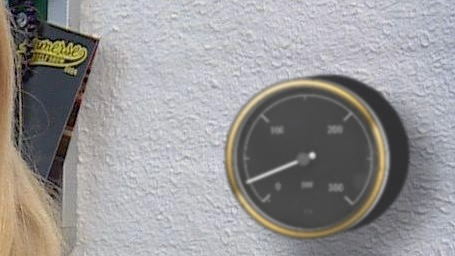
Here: 25 psi
